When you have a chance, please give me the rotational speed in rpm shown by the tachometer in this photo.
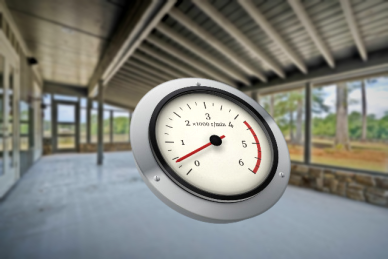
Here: 375 rpm
